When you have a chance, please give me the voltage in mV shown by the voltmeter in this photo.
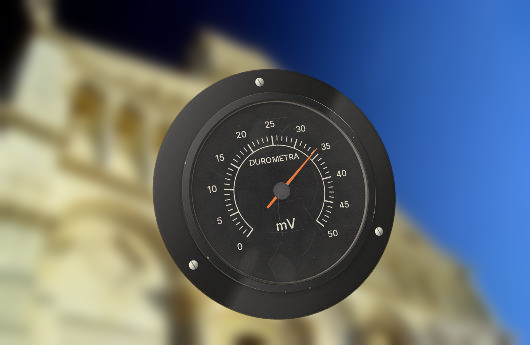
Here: 34 mV
